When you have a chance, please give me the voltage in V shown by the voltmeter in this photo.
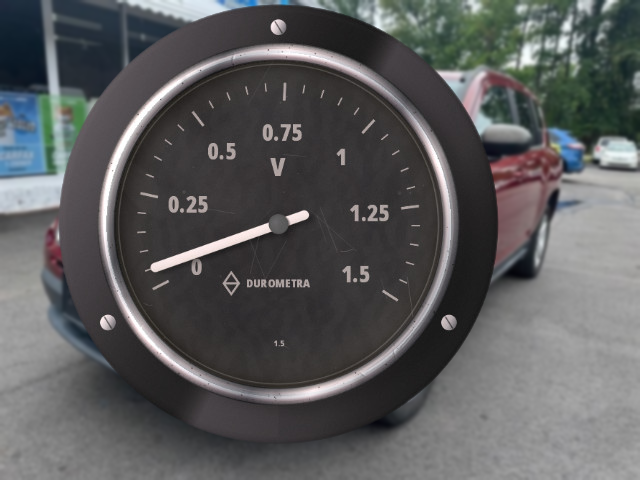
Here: 0.05 V
